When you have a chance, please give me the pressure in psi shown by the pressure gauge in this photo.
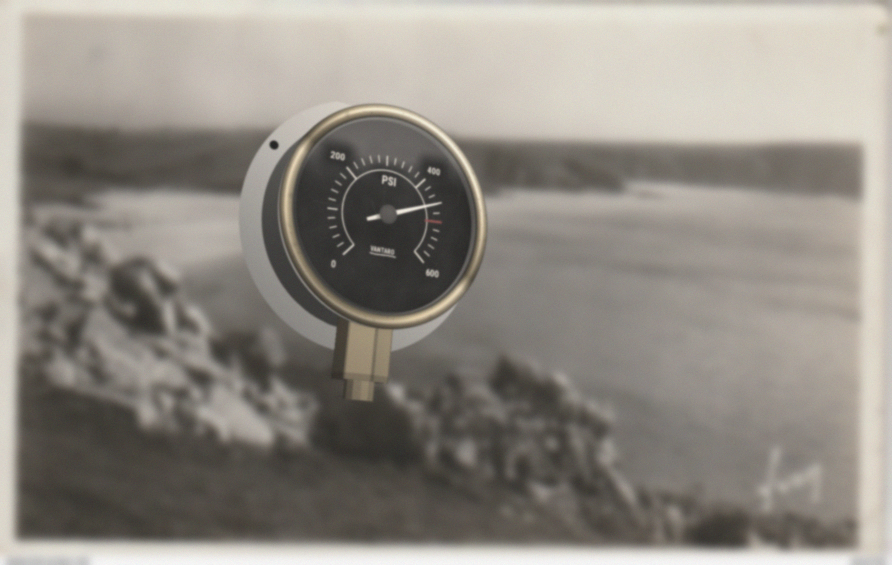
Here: 460 psi
